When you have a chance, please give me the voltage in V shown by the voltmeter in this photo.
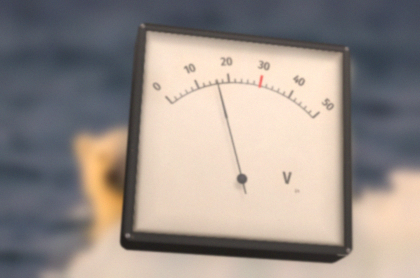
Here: 16 V
